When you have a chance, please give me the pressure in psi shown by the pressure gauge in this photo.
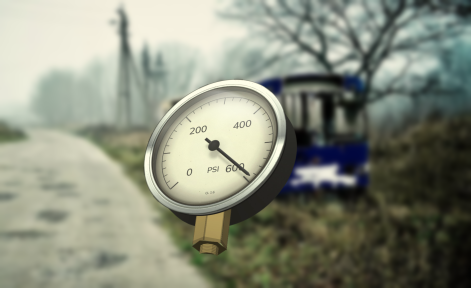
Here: 590 psi
